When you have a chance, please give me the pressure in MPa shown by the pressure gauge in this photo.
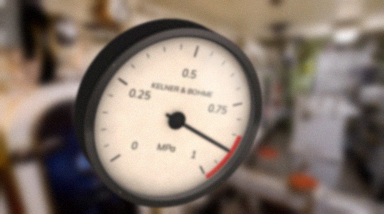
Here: 0.9 MPa
